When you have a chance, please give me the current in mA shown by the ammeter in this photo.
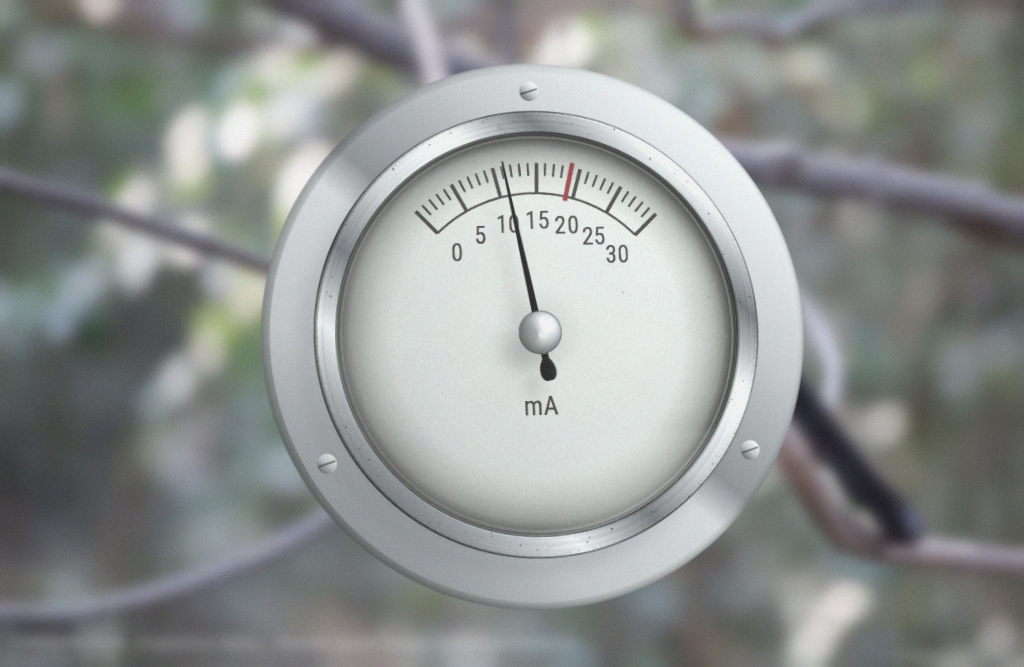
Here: 11 mA
